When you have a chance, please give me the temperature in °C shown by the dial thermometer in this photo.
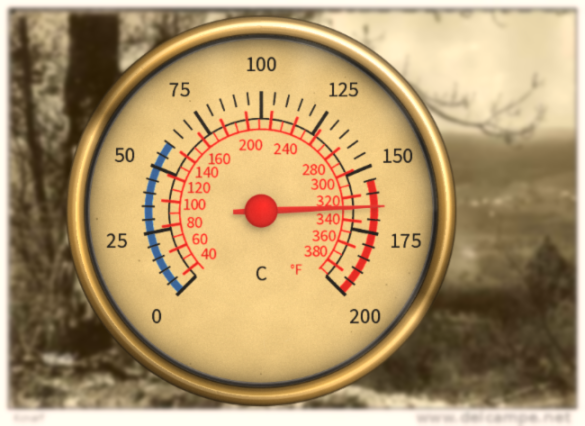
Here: 165 °C
